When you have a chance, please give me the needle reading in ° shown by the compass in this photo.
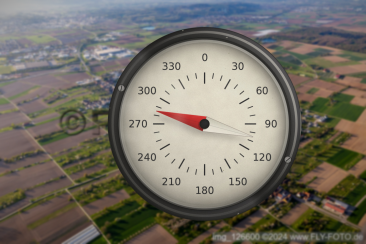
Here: 285 °
